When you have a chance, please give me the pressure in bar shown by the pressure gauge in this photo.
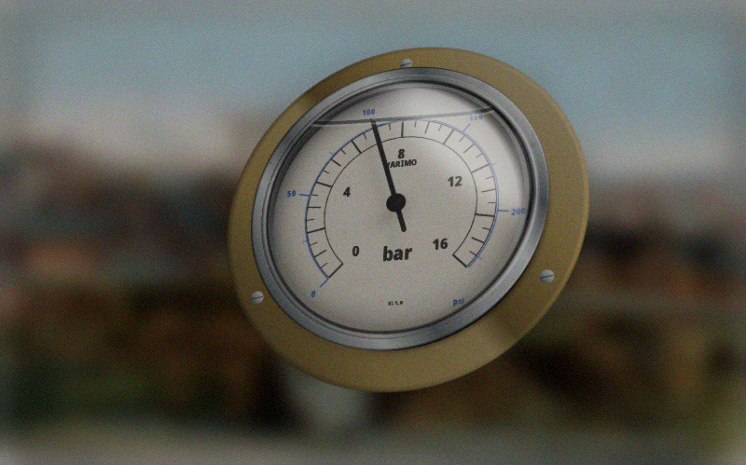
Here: 7 bar
